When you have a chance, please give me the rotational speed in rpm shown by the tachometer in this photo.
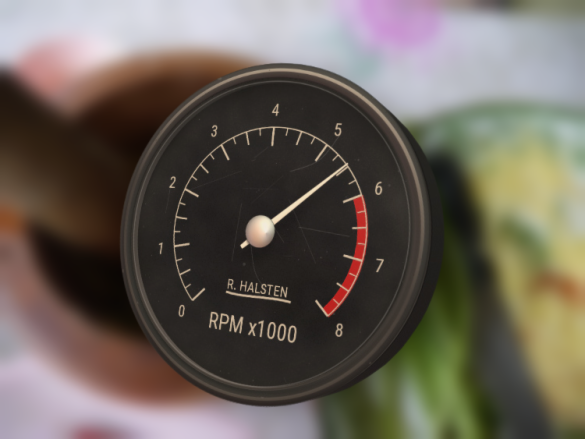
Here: 5500 rpm
